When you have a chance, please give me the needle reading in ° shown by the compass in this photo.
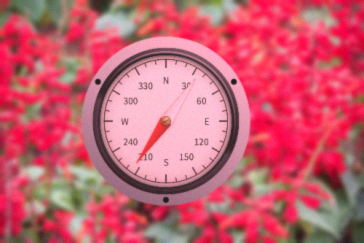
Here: 215 °
